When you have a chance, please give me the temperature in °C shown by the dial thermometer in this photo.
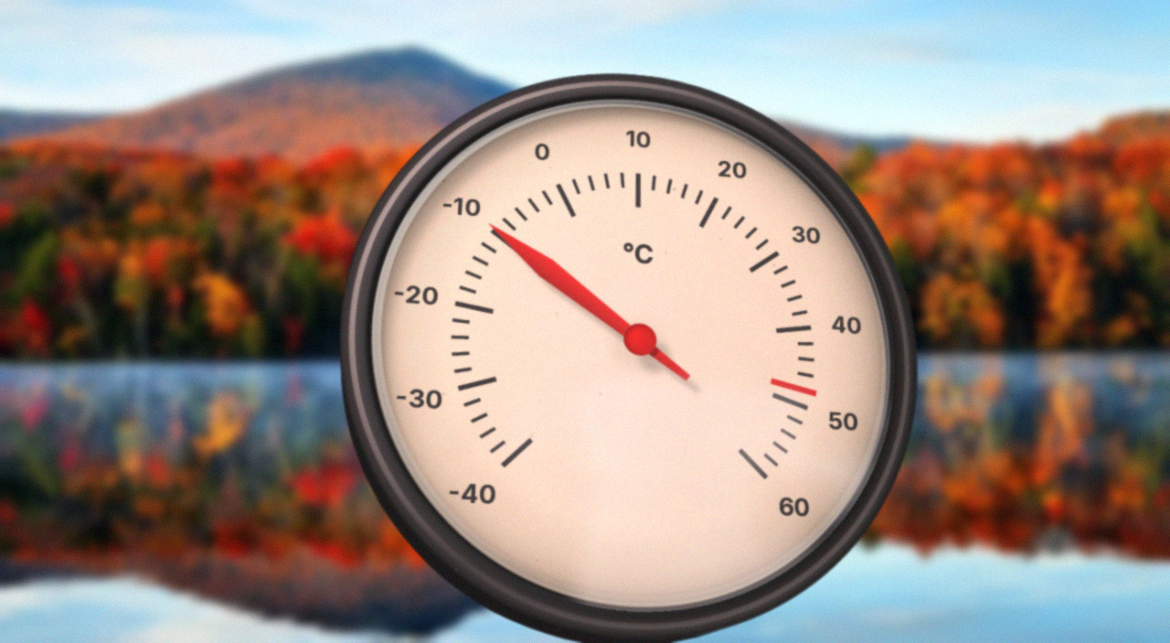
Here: -10 °C
